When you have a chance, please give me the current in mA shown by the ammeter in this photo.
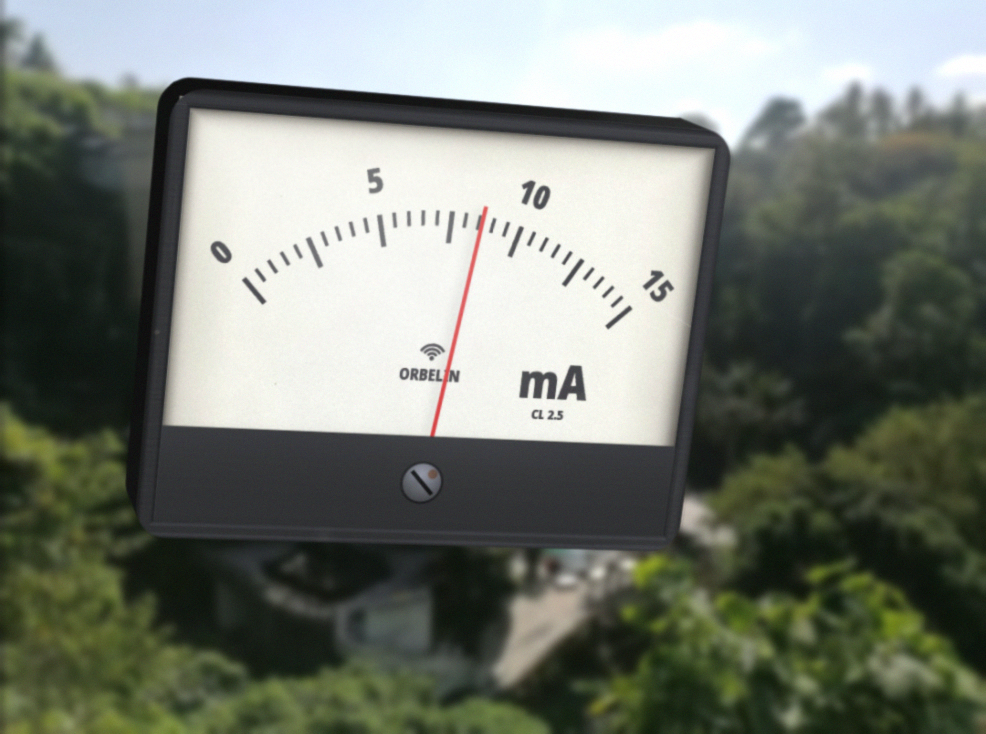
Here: 8.5 mA
